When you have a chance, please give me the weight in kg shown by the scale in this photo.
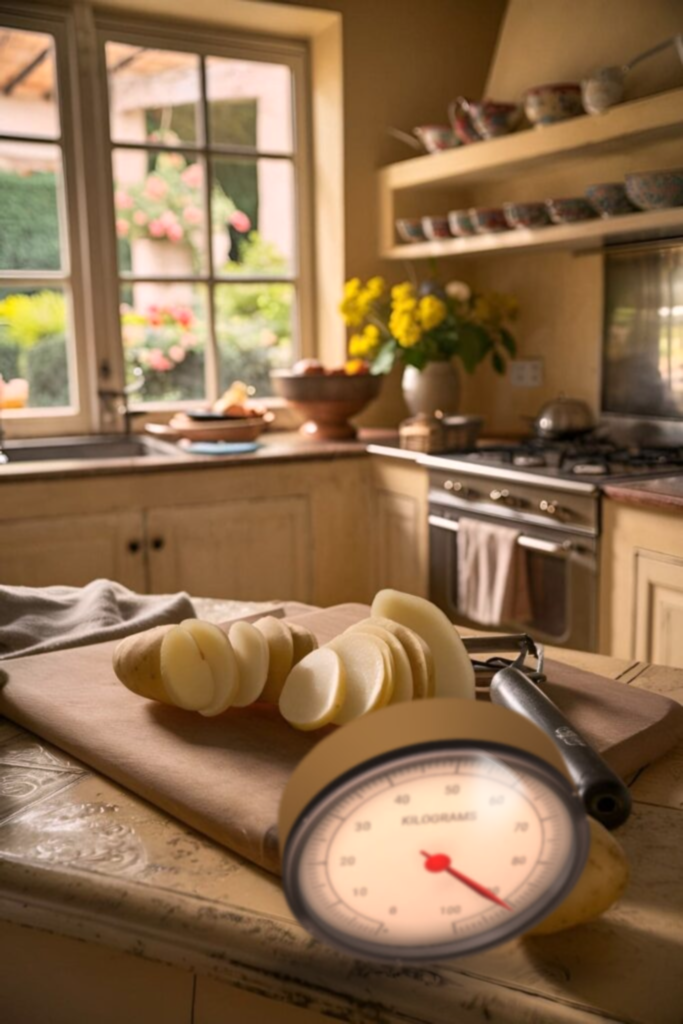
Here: 90 kg
